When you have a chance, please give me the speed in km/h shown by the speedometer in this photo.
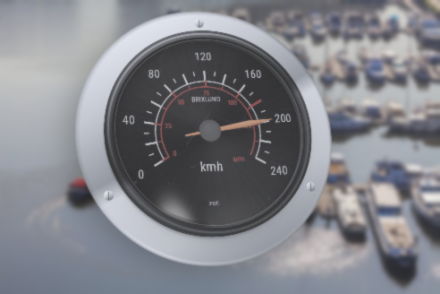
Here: 200 km/h
